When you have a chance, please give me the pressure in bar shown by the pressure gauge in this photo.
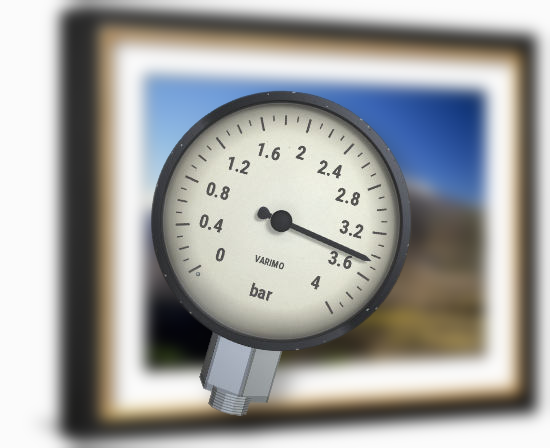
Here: 3.45 bar
